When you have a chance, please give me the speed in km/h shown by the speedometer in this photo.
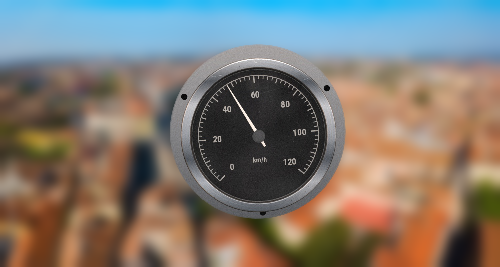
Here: 48 km/h
